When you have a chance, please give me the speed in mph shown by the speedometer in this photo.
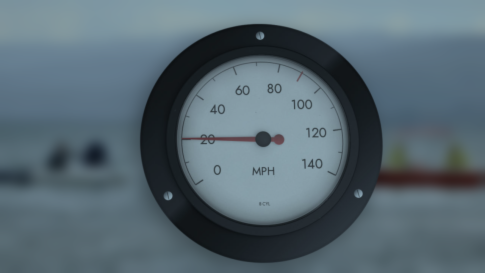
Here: 20 mph
